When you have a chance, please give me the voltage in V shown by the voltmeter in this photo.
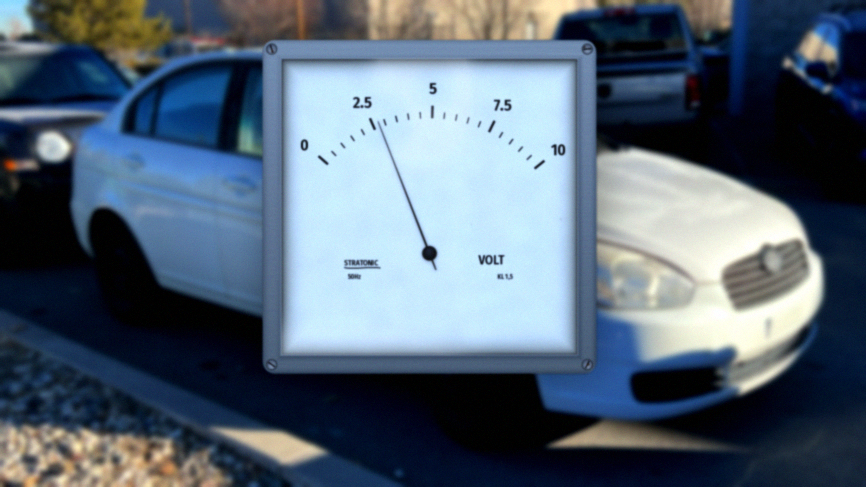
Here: 2.75 V
